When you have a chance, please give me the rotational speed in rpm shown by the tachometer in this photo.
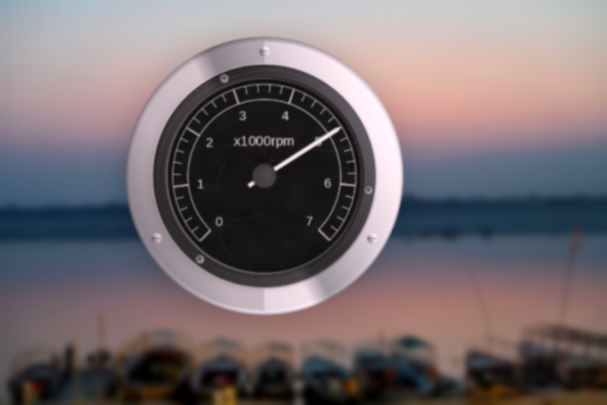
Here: 5000 rpm
